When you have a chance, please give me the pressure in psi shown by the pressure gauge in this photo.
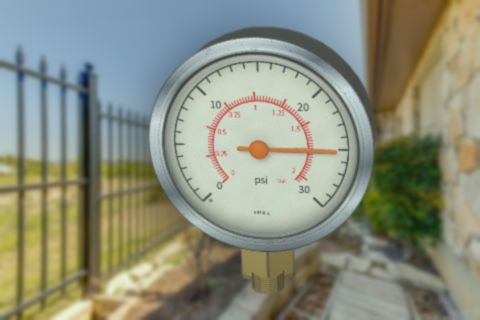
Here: 25 psi
